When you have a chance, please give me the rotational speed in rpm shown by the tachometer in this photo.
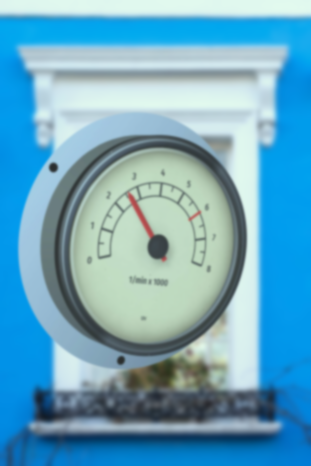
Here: 2500 rpm
